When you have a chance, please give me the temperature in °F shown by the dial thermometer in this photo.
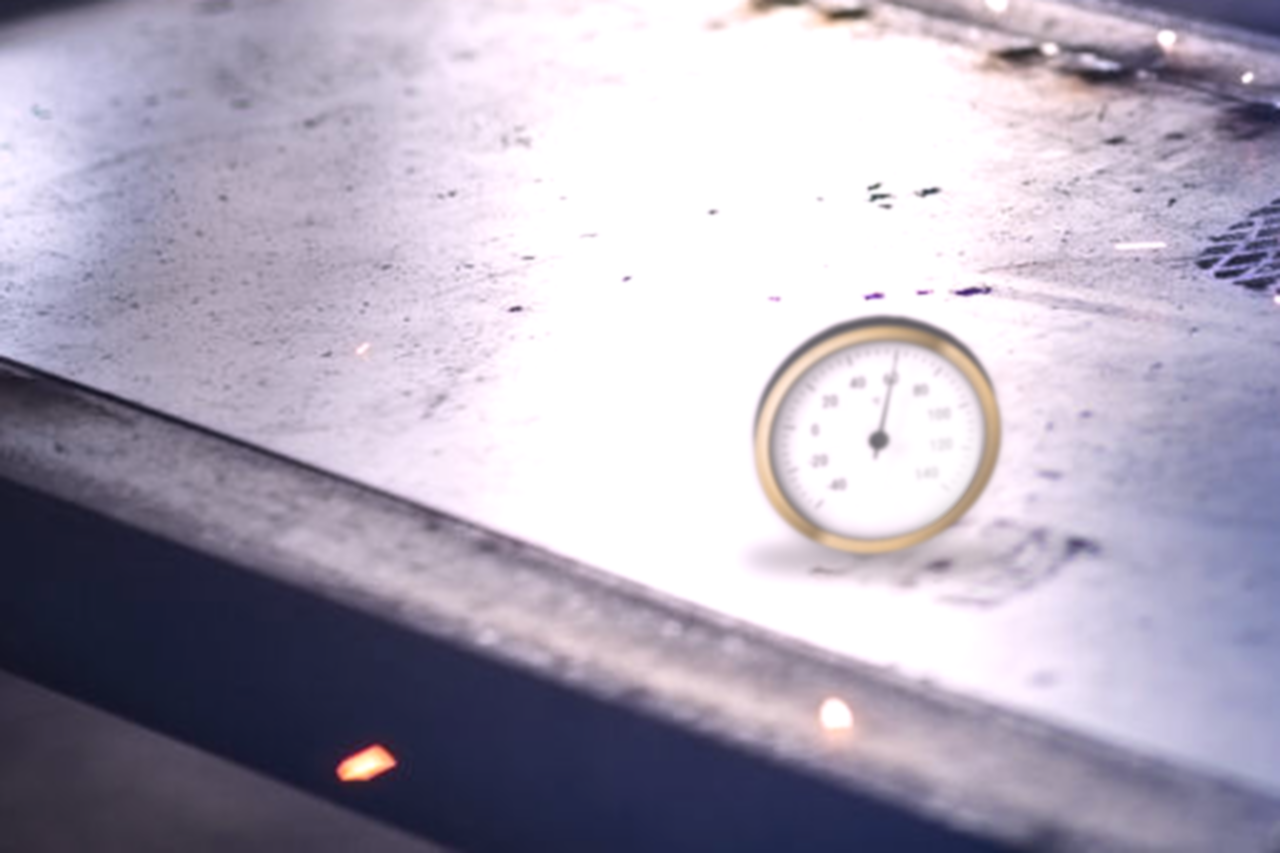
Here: 60 °F
